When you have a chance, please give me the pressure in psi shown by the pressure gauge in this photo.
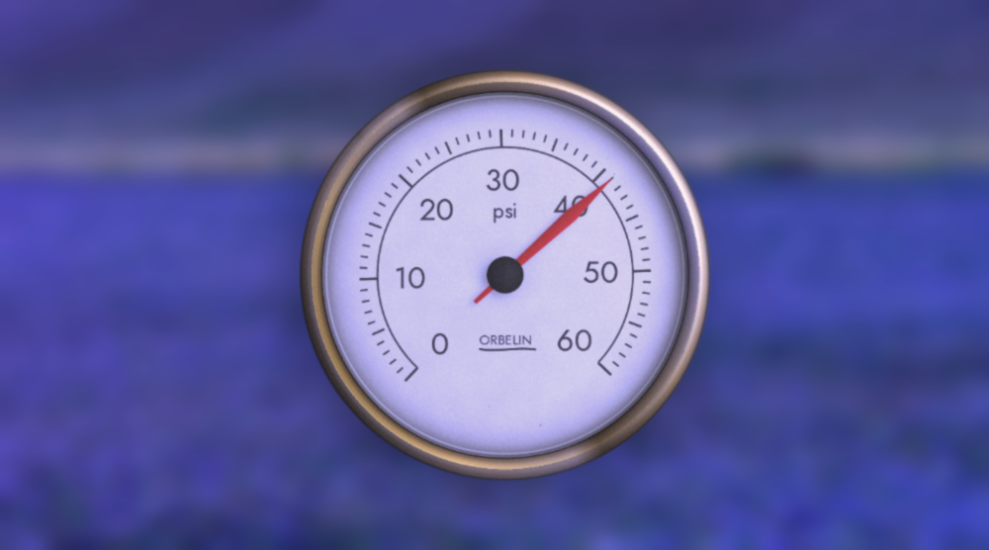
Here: 41 psi
